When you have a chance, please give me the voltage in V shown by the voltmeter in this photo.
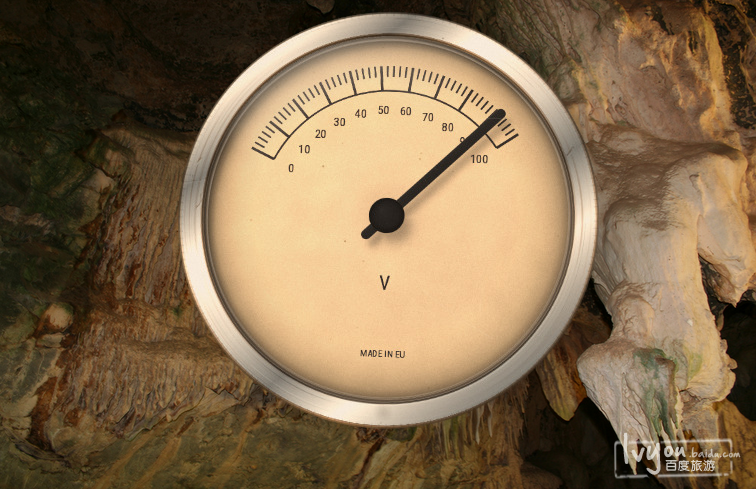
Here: 92 V
